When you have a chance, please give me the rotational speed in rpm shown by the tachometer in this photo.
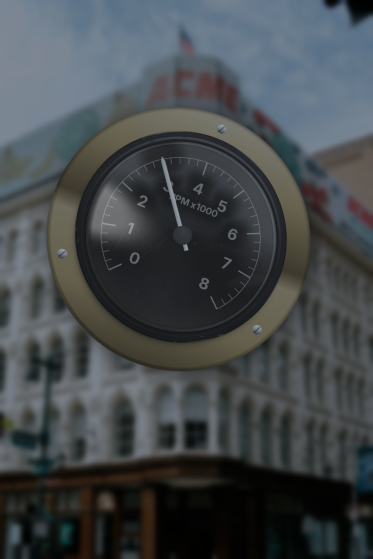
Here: 3000 rpm
